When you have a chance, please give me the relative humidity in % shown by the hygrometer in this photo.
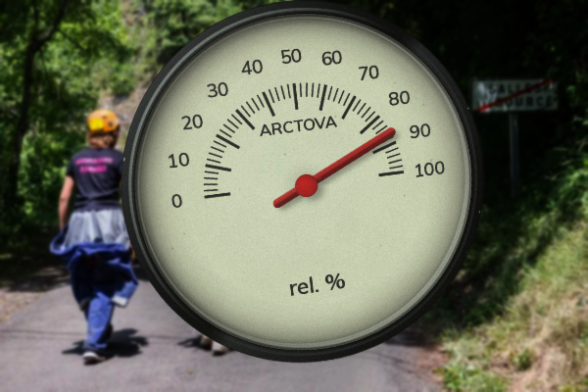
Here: 86 %
